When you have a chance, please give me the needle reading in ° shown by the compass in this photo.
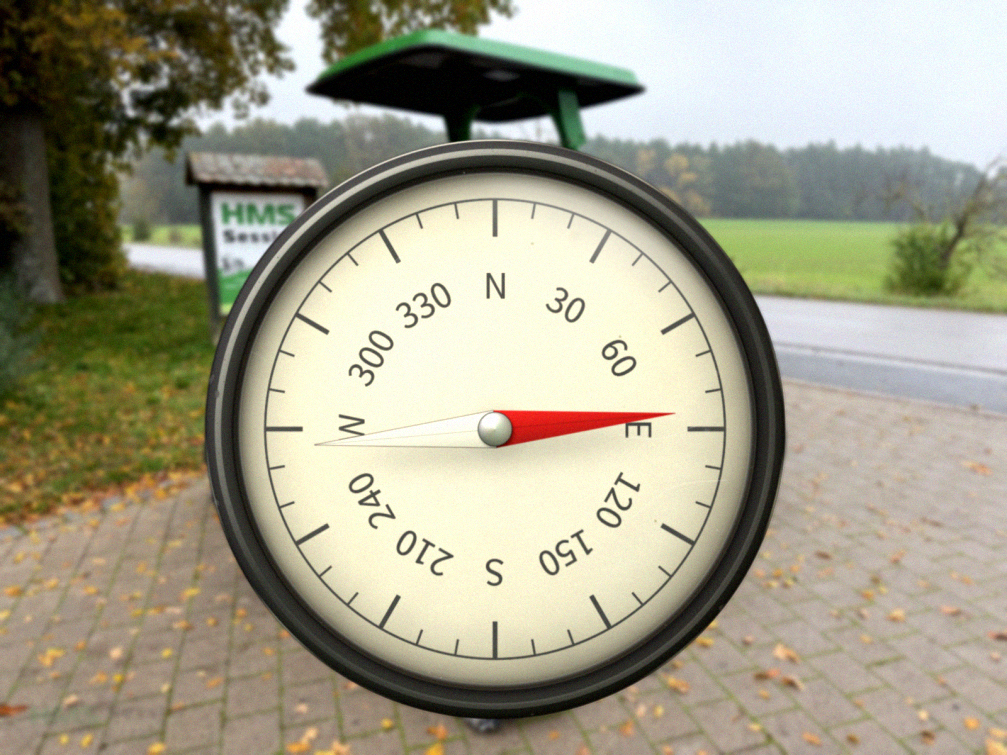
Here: 85 °
